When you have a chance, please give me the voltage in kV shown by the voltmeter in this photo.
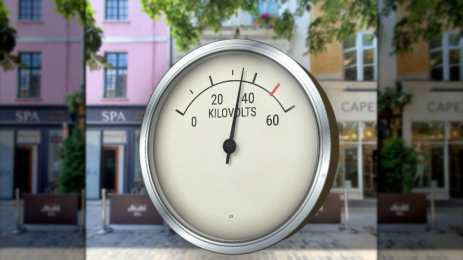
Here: 35 kV
